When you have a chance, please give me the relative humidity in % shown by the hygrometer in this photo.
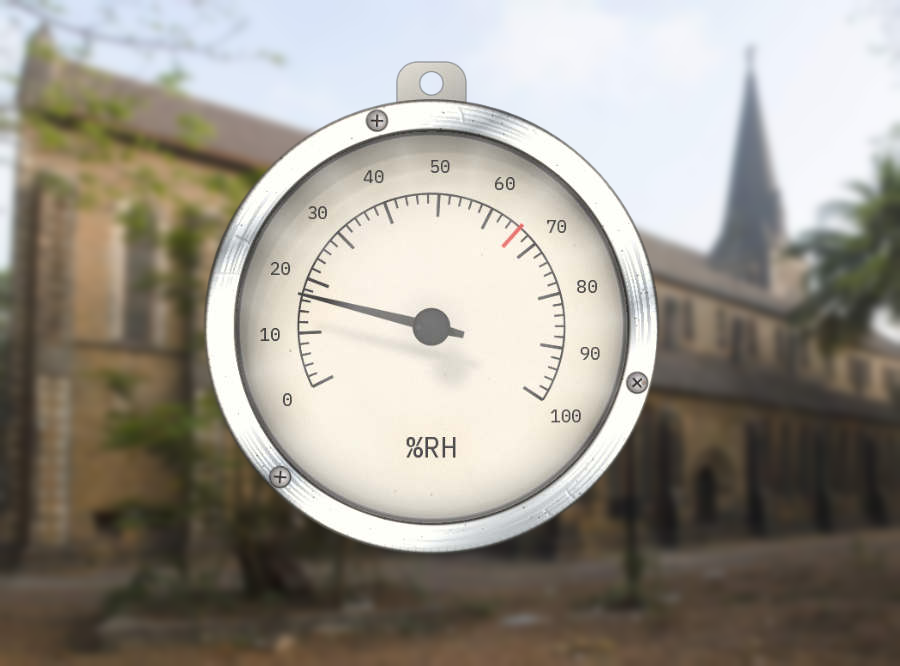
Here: 17 %
